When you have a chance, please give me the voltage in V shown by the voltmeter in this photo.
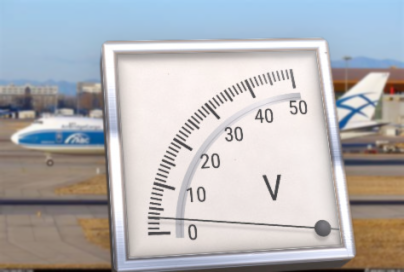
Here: 3 V
